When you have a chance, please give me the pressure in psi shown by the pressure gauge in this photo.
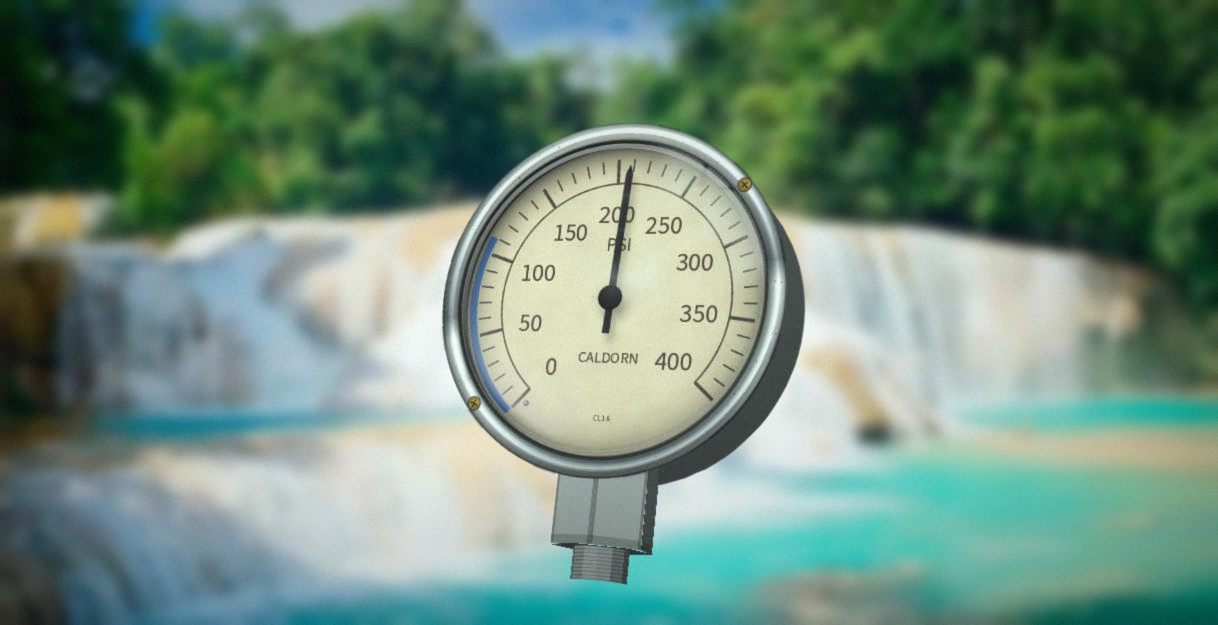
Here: 210 psi
